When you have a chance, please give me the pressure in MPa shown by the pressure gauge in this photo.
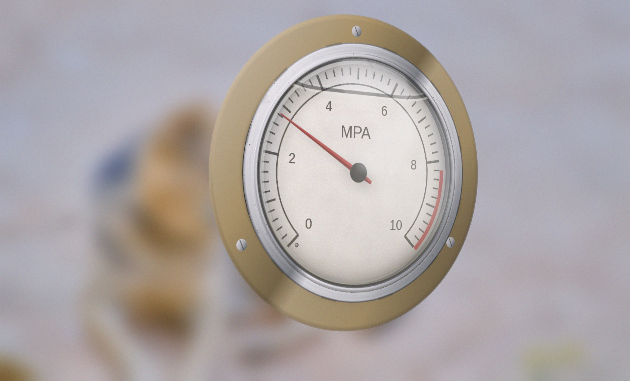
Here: 2.8 MPa
